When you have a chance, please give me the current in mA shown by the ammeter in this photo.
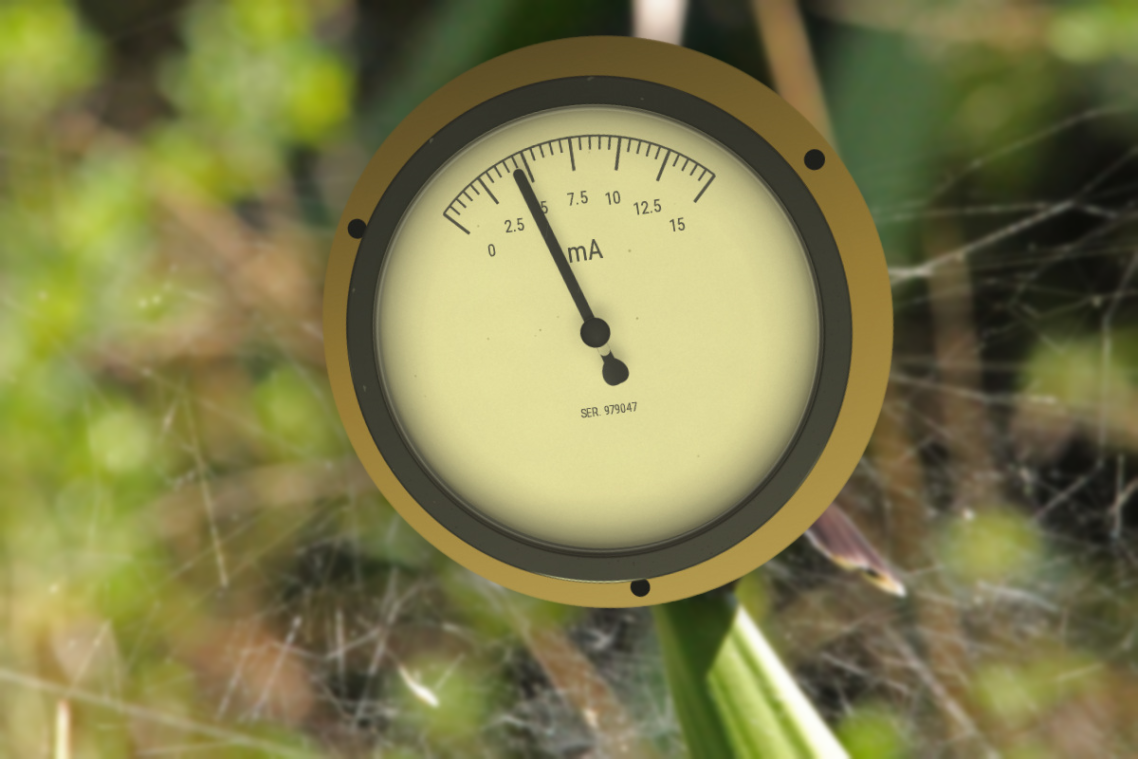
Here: 4.5 mA
